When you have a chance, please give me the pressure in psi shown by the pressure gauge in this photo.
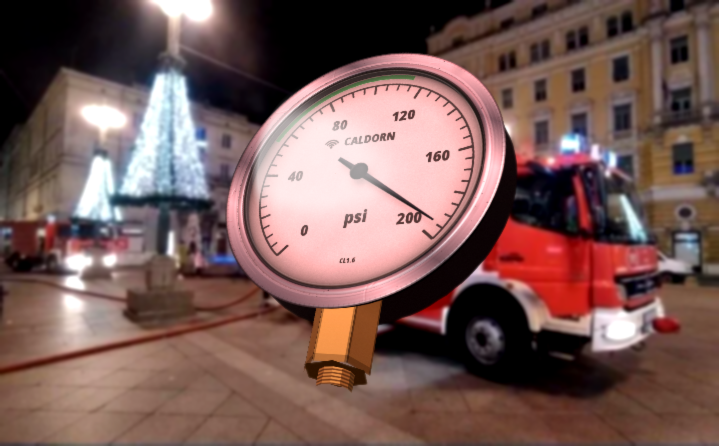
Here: 195 psi
